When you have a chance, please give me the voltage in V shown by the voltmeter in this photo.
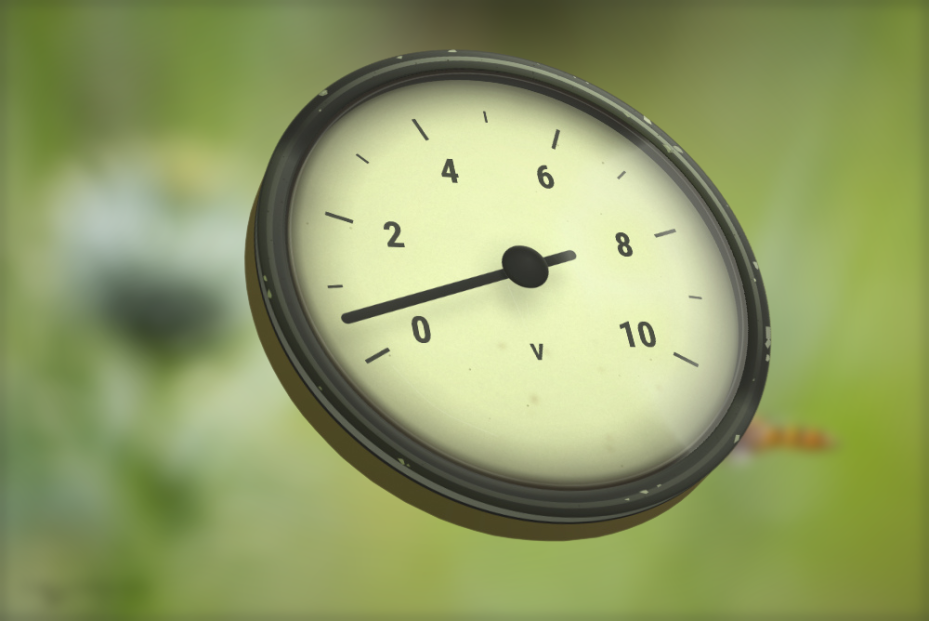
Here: 0.5 V
